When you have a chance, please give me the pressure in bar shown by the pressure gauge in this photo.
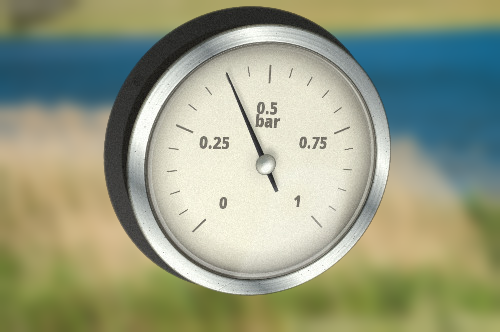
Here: 0.4 bar
